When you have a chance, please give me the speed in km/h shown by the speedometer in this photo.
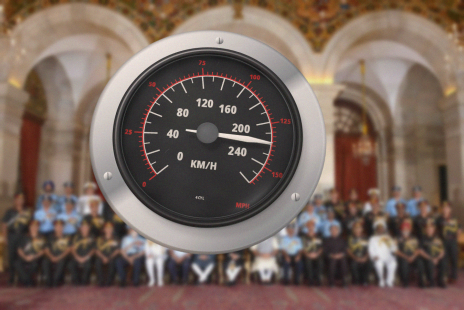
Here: 220 km/h
